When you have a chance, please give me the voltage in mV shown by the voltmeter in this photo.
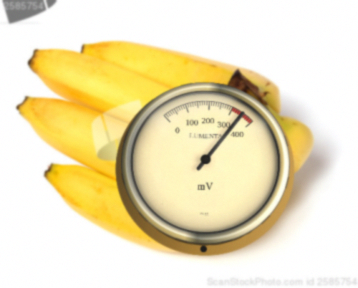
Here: 350 mV
